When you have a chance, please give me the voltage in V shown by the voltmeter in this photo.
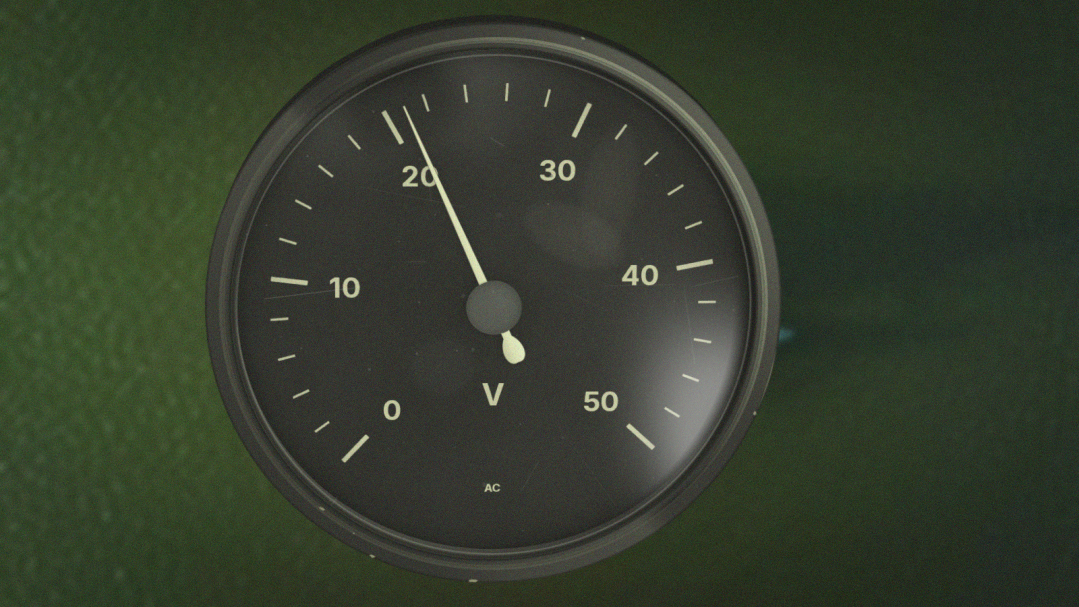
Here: 21 V
